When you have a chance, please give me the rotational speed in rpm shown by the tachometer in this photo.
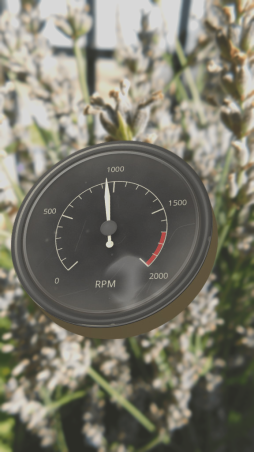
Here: 950 rpm
